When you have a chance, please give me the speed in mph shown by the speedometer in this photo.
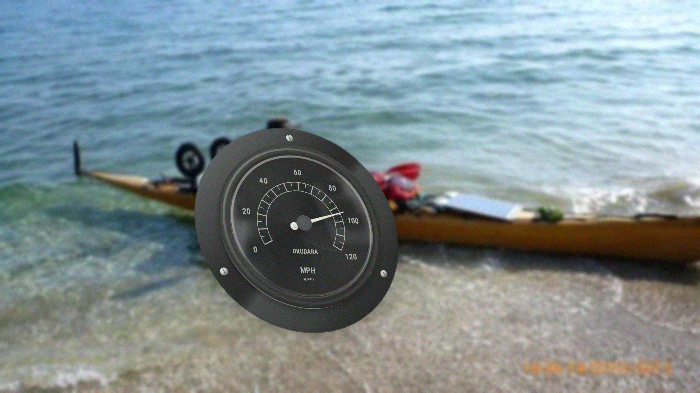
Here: 95 mph
